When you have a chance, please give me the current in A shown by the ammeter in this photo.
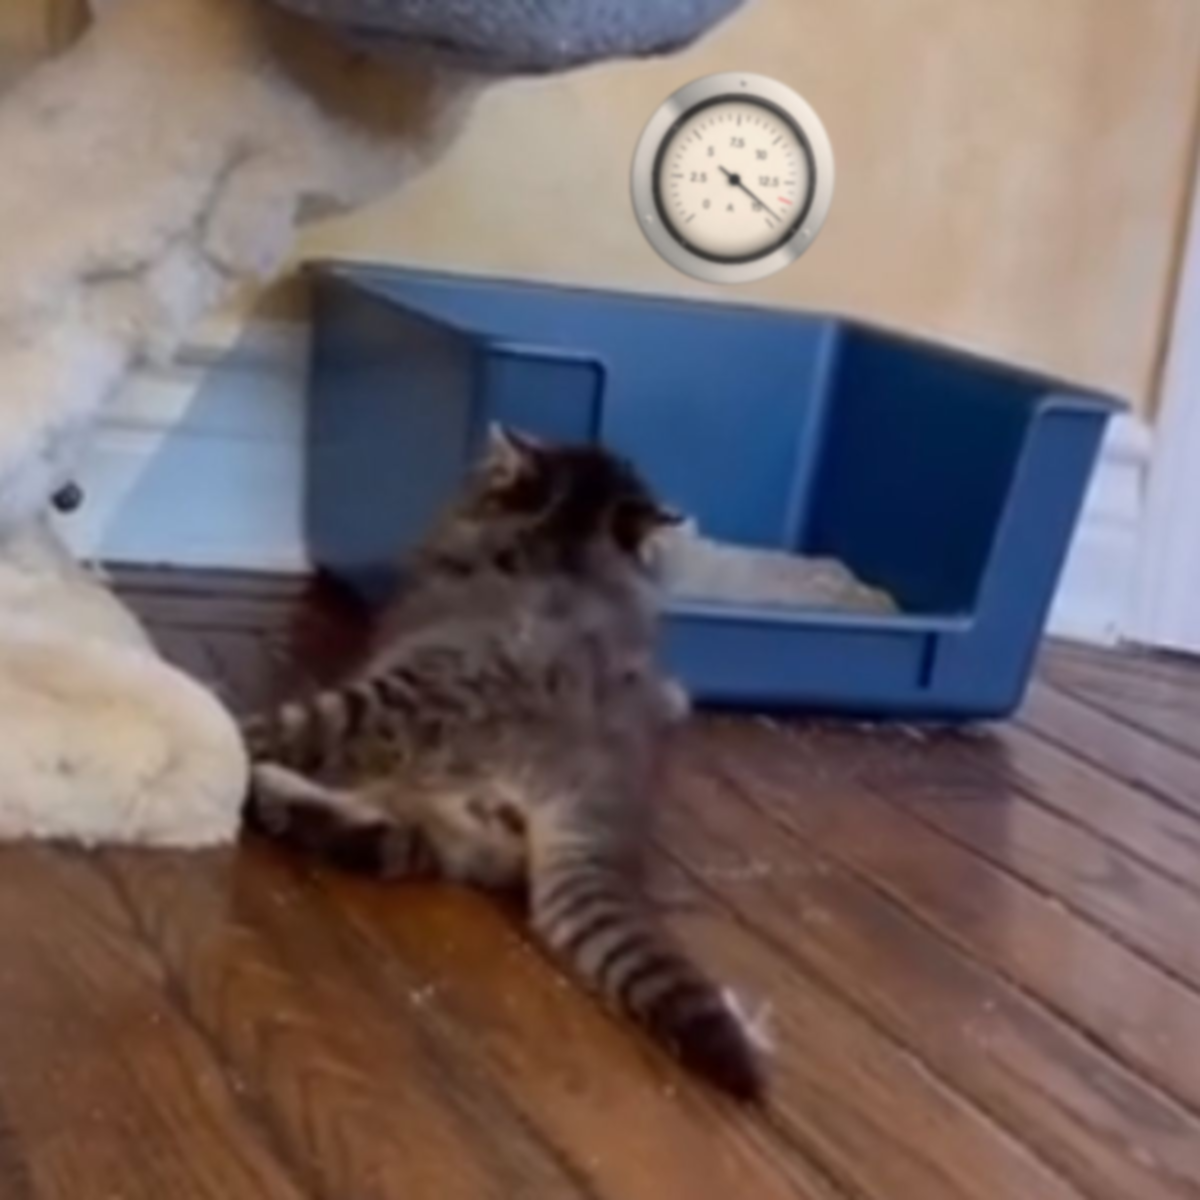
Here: 14.5 A
